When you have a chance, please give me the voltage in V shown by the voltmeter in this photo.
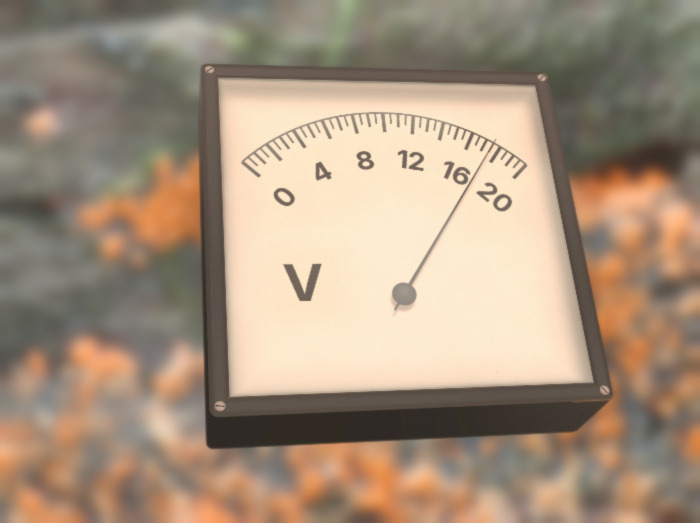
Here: 17.5 V
